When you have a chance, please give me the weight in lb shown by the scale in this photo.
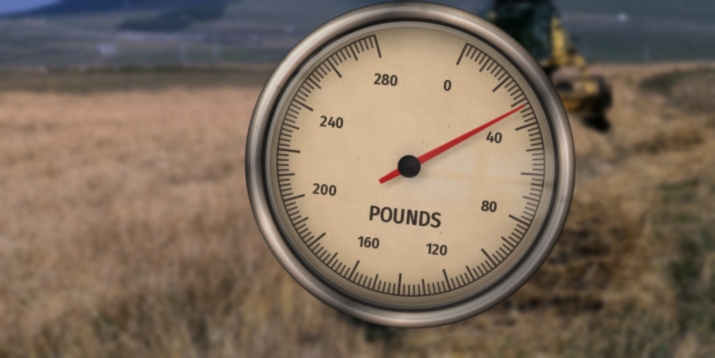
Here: 32 lb
